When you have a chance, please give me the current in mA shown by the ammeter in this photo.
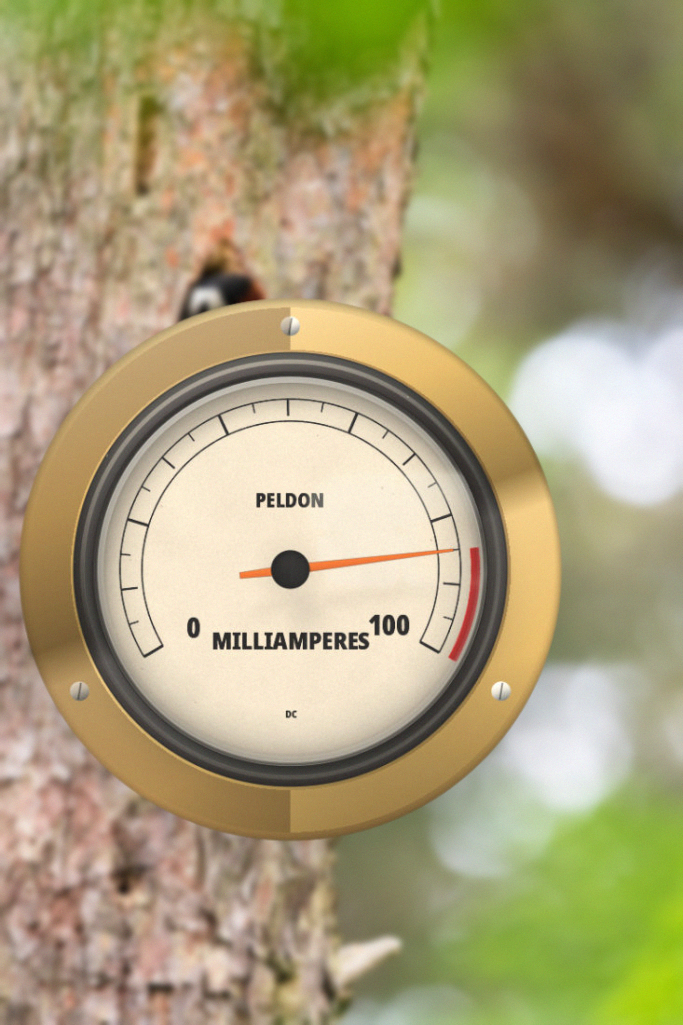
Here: 85 mA
